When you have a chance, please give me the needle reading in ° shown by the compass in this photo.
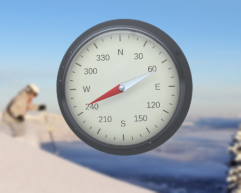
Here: 245 °
